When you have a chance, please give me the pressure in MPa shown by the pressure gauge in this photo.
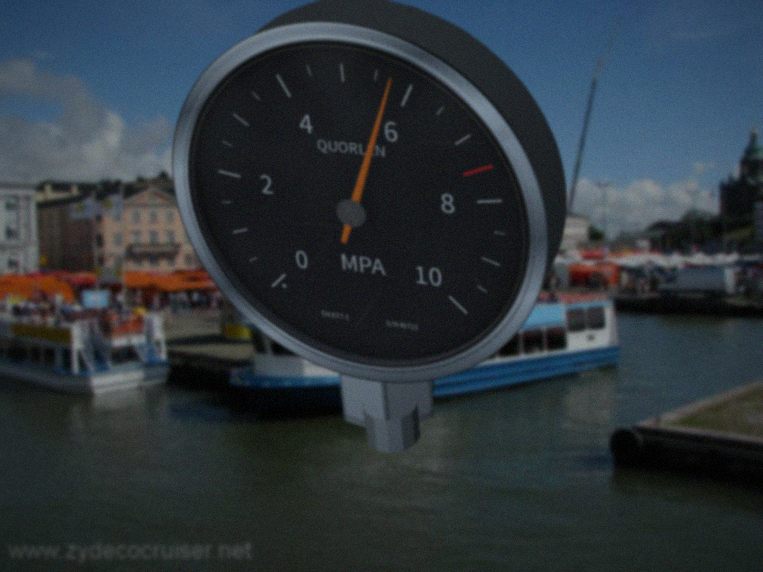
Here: 5.75 MPa
